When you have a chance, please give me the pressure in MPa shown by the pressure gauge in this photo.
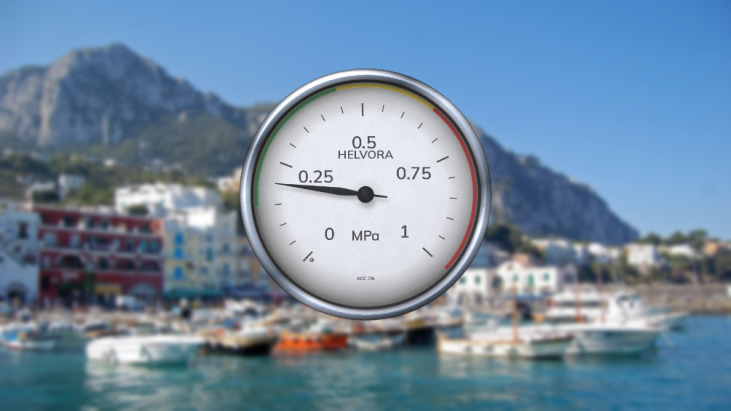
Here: 0.2 MPa
